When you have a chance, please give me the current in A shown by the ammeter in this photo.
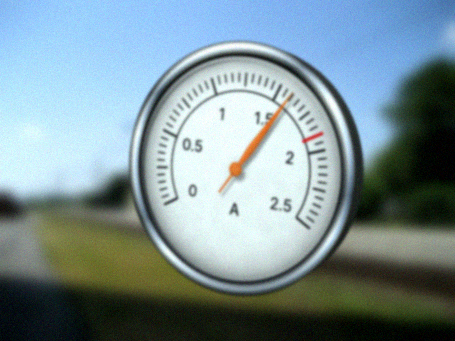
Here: 1.6 A
